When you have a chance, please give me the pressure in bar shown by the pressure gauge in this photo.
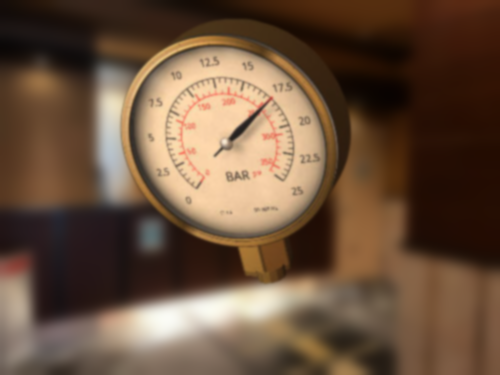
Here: 17.5 bar
